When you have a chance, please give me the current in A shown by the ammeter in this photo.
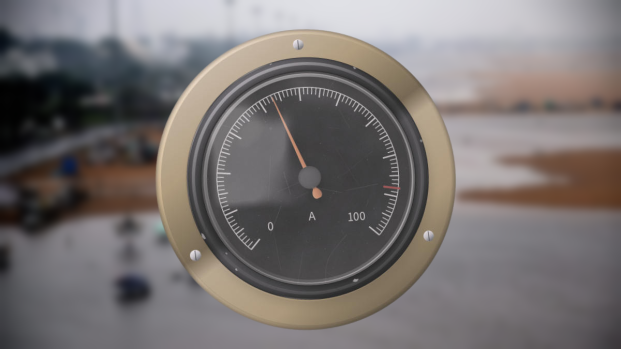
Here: 43 A
